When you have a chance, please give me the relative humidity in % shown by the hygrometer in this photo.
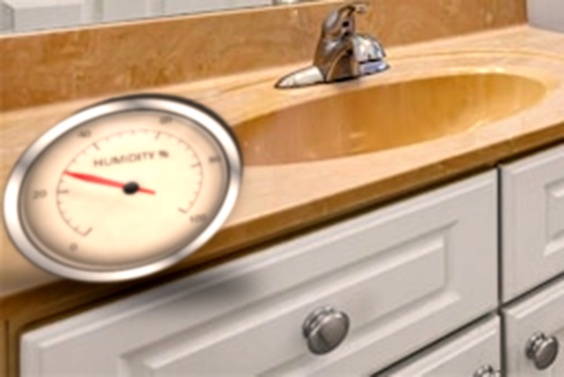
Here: 28 %
